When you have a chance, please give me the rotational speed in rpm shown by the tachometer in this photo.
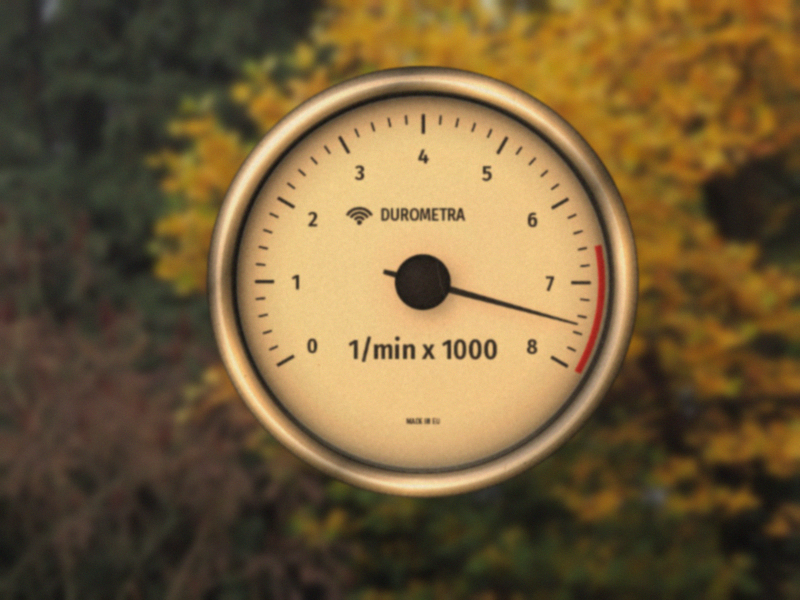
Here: 7500 rpm
